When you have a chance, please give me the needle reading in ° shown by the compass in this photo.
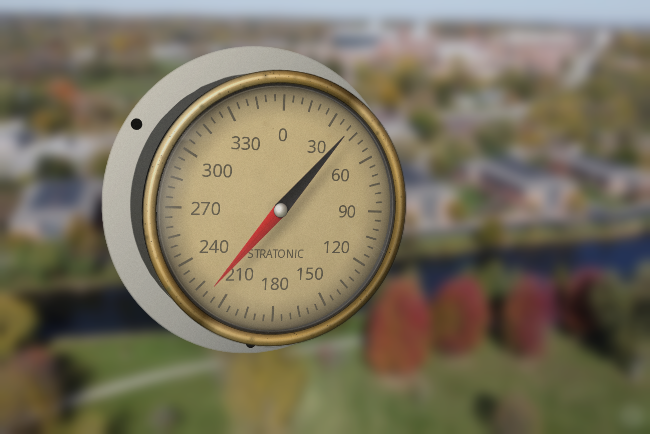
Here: 220 °
